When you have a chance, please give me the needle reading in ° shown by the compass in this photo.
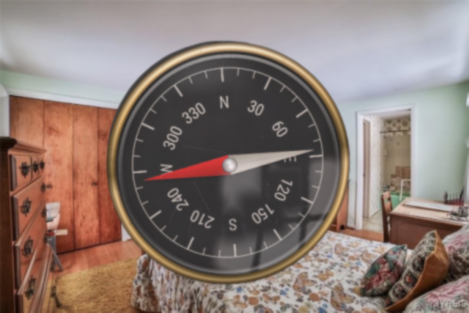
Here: 265 °
